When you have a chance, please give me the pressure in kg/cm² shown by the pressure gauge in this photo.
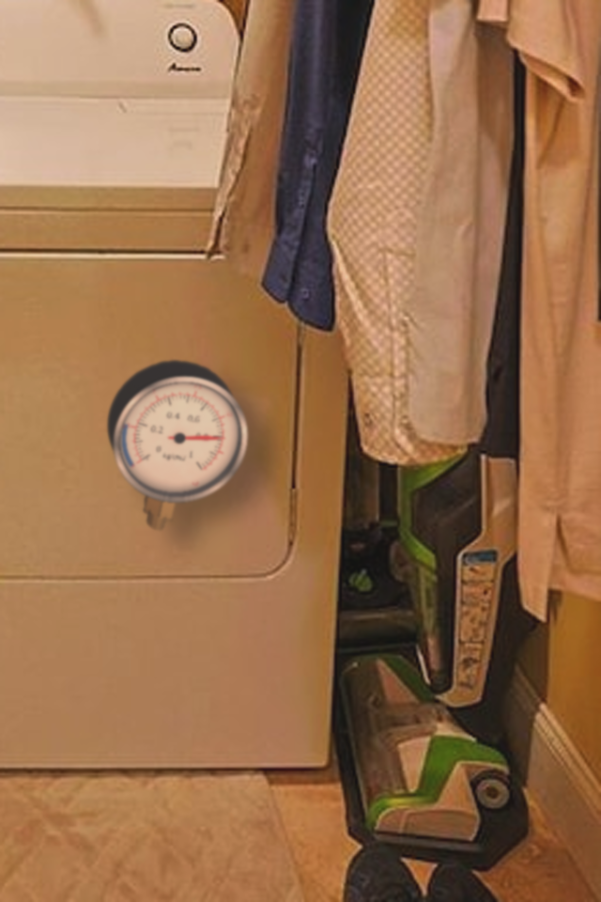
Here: 0.8 kg/cm²
